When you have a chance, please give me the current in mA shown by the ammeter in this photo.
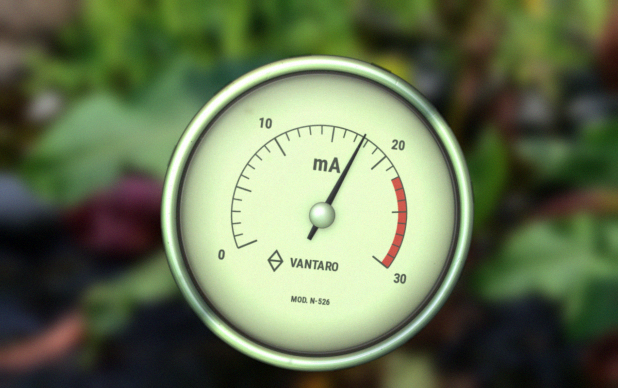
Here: 17.5 mA
